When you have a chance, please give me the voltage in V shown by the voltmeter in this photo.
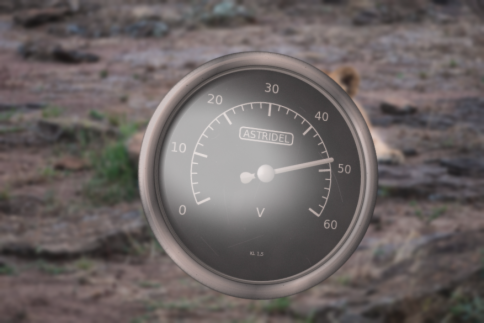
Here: 48 V
